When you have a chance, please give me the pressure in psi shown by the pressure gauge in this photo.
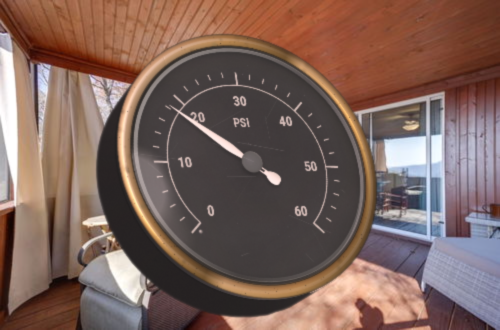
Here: 18 psi
